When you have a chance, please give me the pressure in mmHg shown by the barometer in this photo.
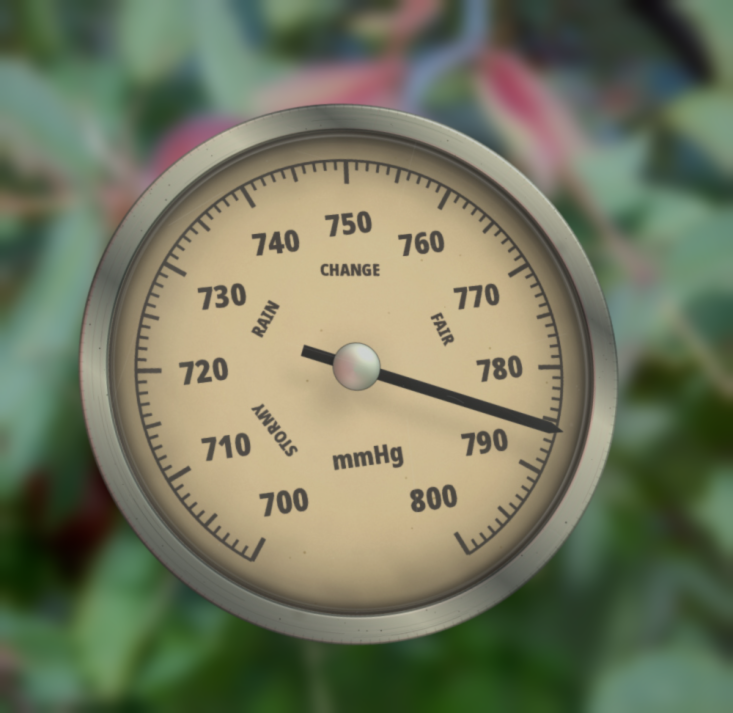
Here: 786 mmHg
